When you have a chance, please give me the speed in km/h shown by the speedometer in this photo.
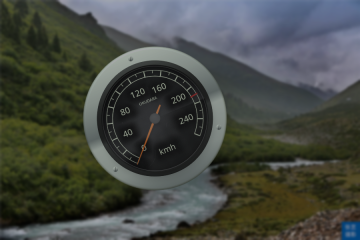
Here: 0 km/h
